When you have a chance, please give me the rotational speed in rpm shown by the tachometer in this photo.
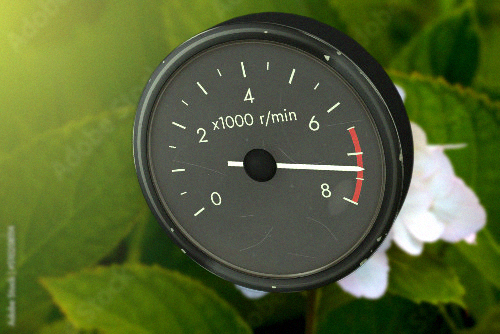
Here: 7250 rpm
